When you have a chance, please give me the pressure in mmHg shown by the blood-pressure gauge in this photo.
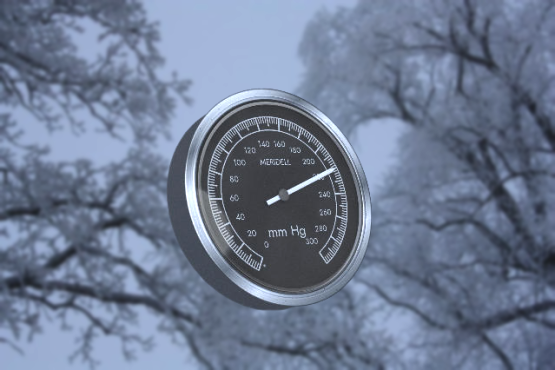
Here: 220 mmHg
